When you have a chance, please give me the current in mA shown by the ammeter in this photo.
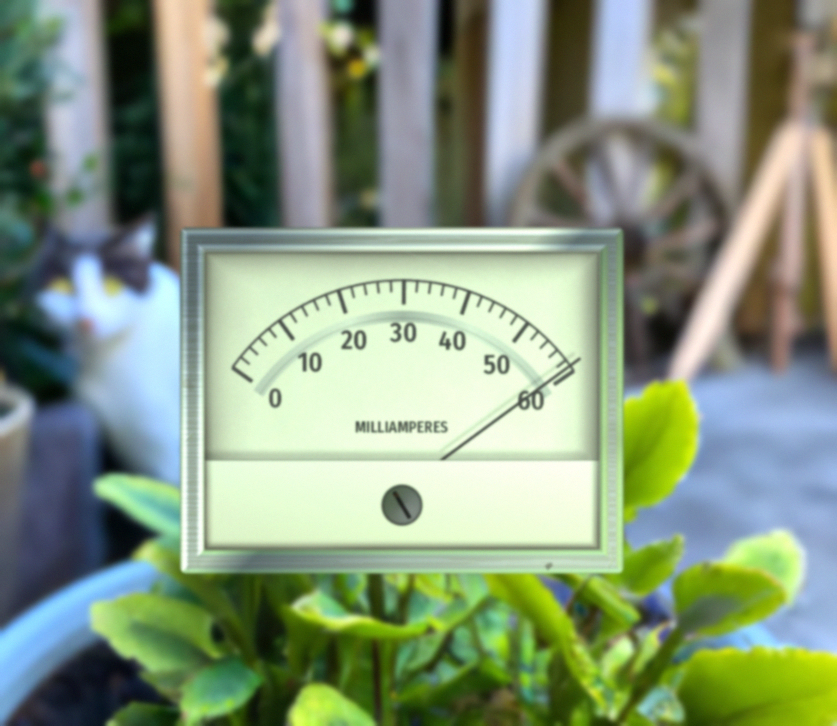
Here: 59 mA
